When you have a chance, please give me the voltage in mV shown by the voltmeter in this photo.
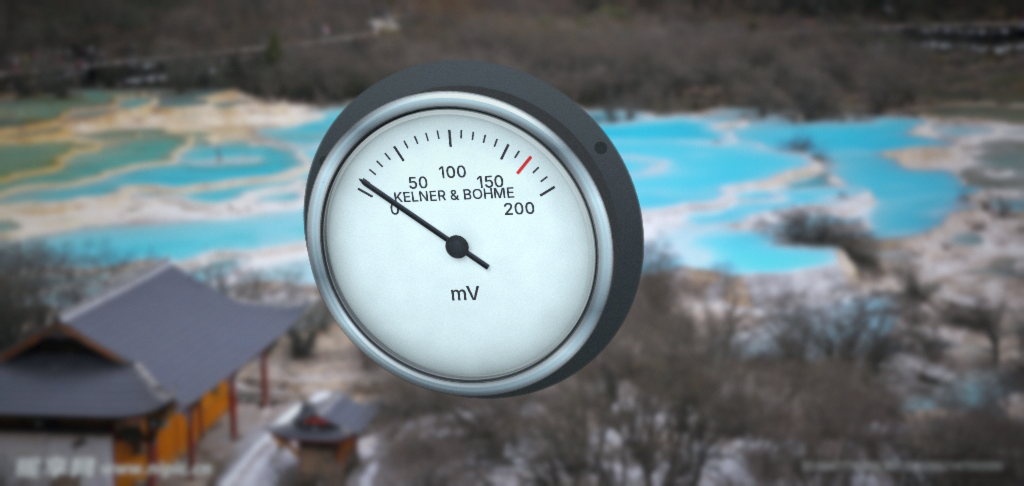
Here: 10 mV
